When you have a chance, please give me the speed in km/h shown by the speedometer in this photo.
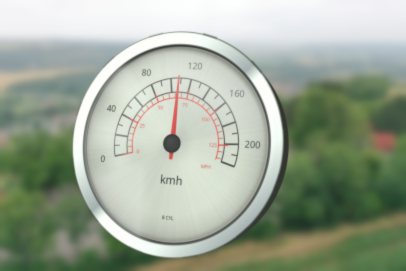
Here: 110 km/h
